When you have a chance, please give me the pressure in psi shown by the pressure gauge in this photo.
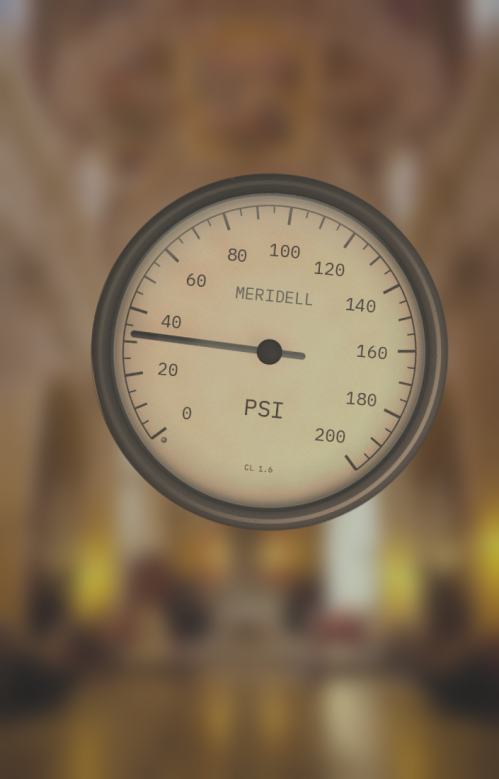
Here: 32.5 psi
